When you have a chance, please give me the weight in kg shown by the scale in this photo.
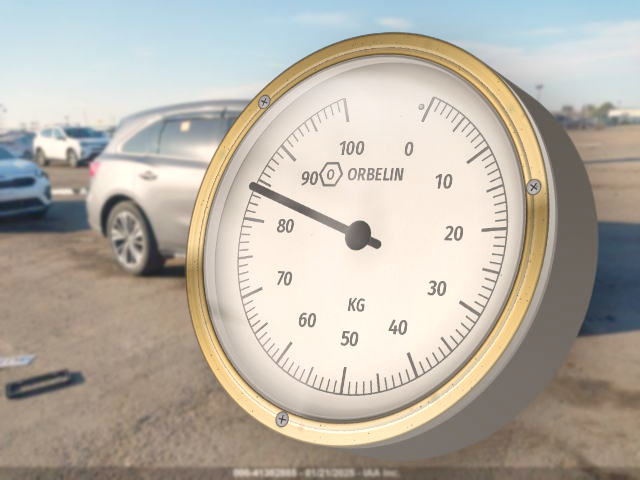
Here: 84 kg
